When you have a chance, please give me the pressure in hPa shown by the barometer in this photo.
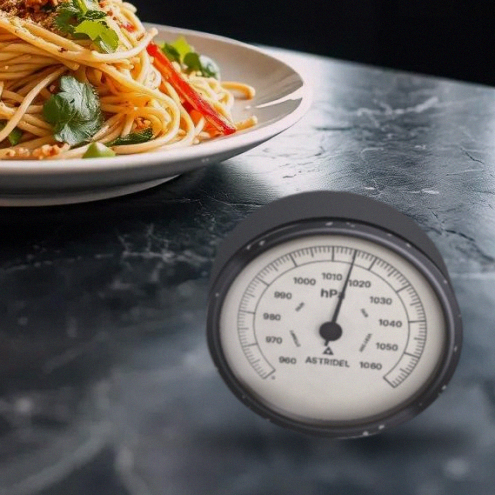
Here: 1015 hPa
